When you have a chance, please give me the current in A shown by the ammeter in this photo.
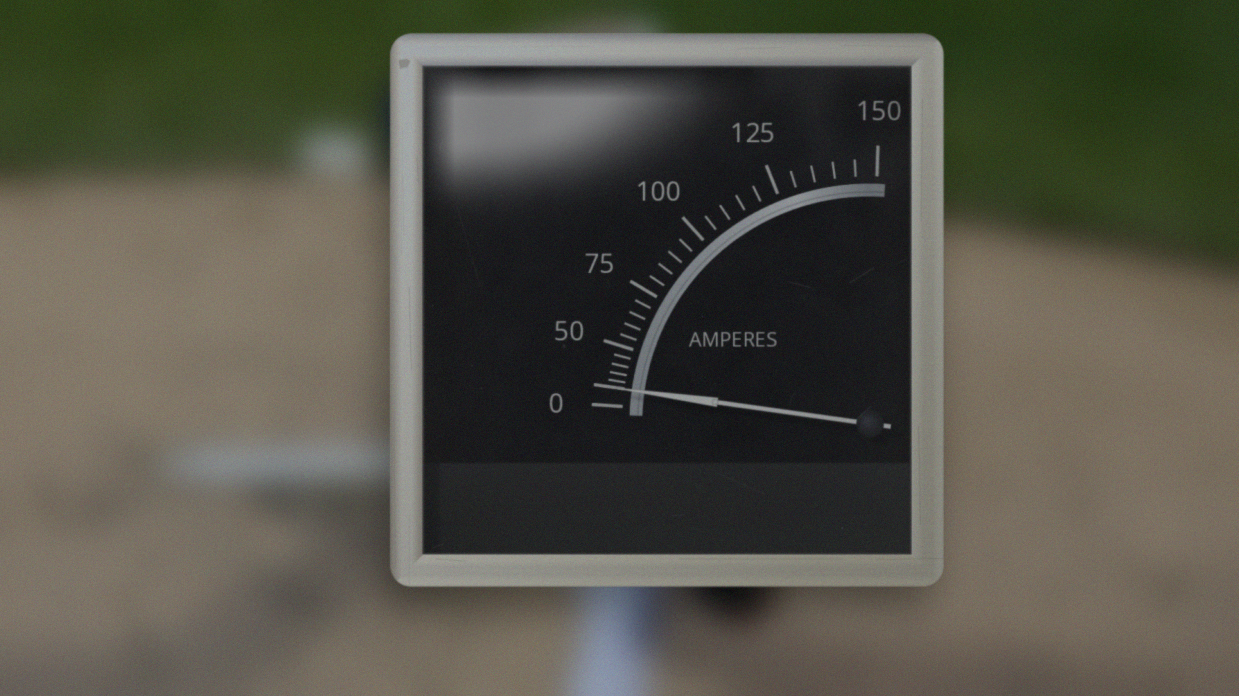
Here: 25 A
